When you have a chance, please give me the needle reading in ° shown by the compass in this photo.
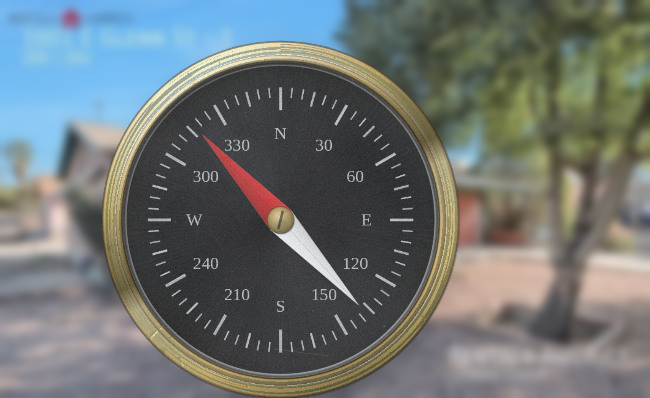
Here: 317.5 °
